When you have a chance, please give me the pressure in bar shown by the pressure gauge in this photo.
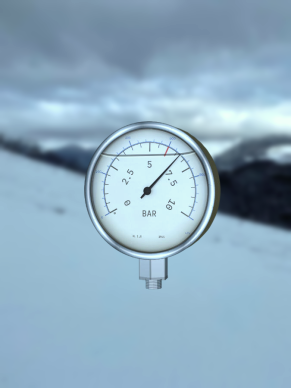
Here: 6.75 bar
